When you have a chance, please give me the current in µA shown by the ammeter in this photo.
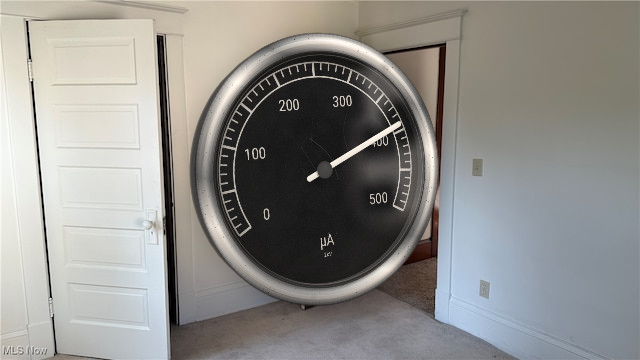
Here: 390 µA
